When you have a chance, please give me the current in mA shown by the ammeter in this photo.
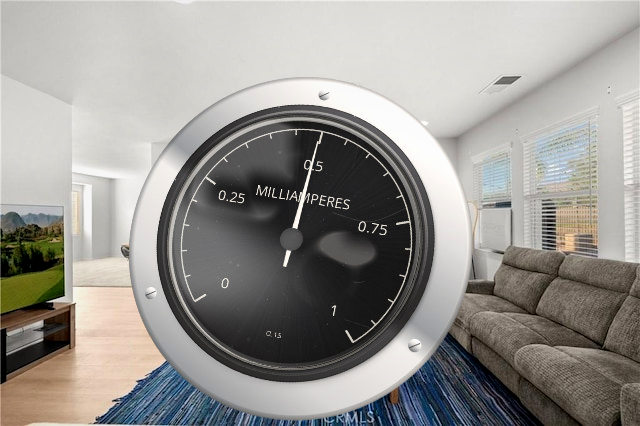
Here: 0.5 mA
